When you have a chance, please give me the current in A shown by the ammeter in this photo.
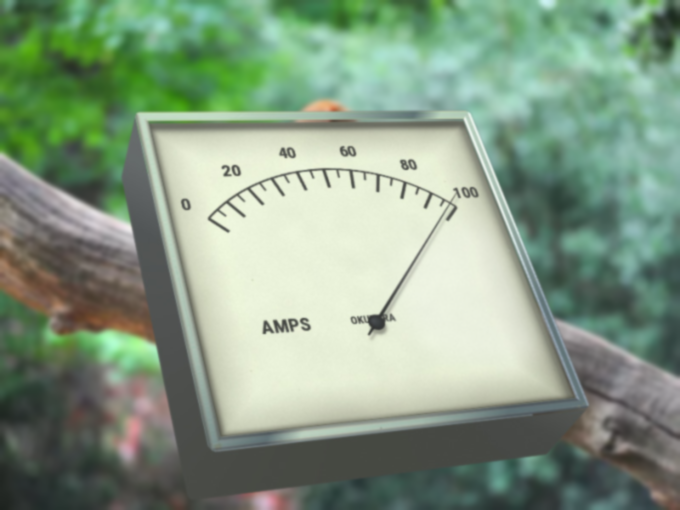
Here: 97.5 A
